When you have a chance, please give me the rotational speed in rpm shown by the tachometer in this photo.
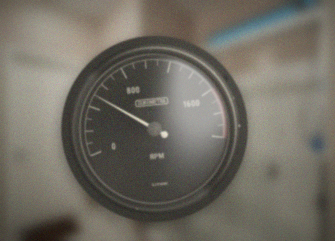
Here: 500 rpm
